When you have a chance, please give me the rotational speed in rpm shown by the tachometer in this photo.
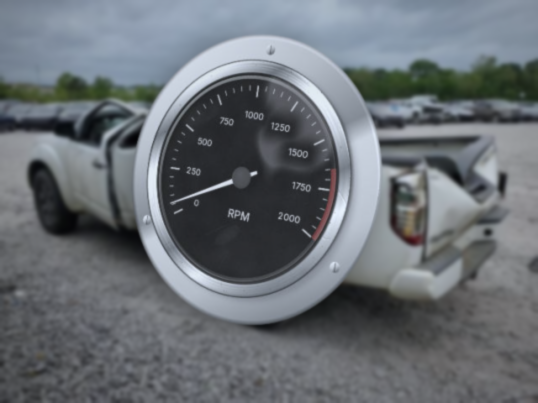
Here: 50 rpm
